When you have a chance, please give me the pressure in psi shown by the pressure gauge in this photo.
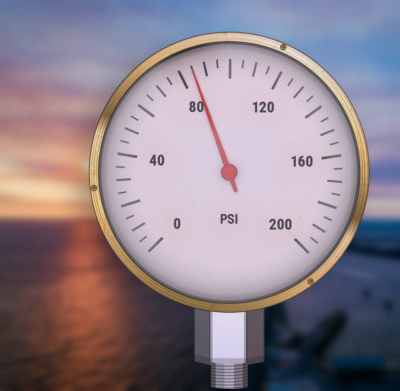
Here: 85 psi
